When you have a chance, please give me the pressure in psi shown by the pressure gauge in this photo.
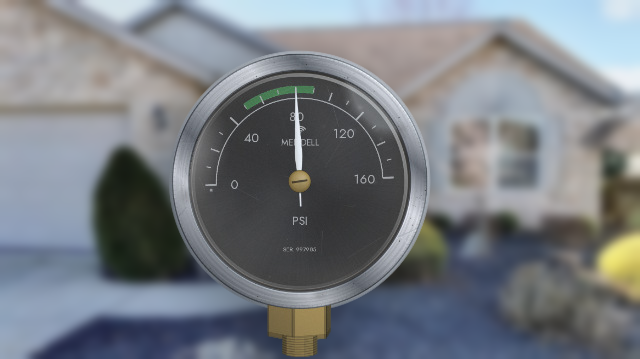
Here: 80 psi
